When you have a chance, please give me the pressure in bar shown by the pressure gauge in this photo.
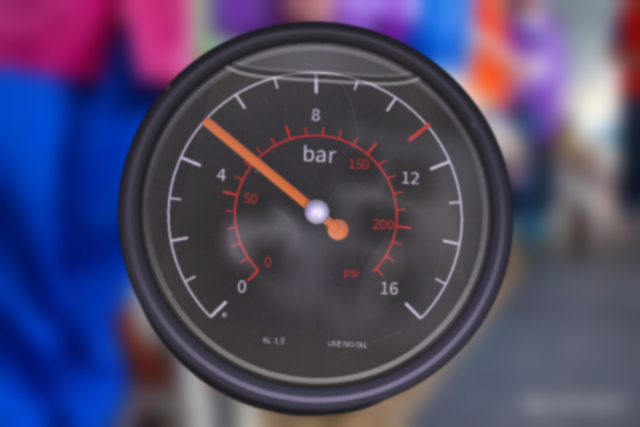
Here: 5 bar
